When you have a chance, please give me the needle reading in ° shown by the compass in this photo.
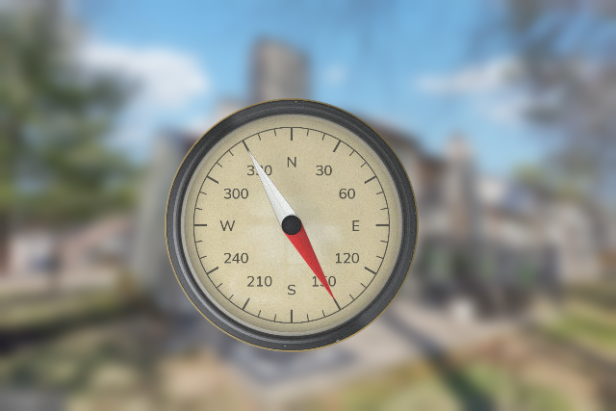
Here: 150 °
